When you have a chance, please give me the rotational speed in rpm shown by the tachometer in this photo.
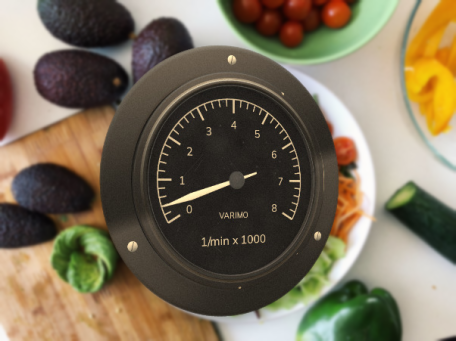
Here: 400 rpm
